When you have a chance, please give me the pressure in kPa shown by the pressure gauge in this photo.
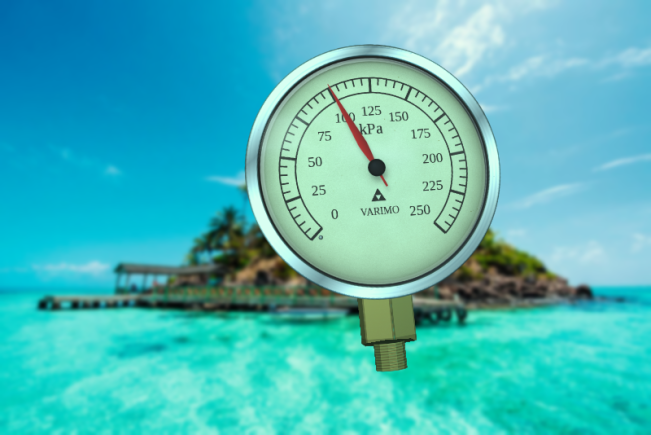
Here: 100 kPa
